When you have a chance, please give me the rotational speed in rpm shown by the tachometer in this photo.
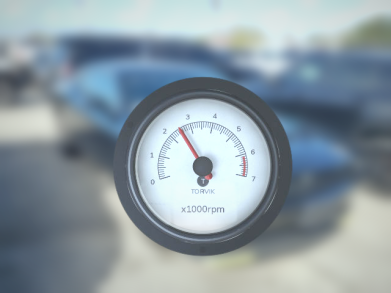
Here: 2500 rpm
